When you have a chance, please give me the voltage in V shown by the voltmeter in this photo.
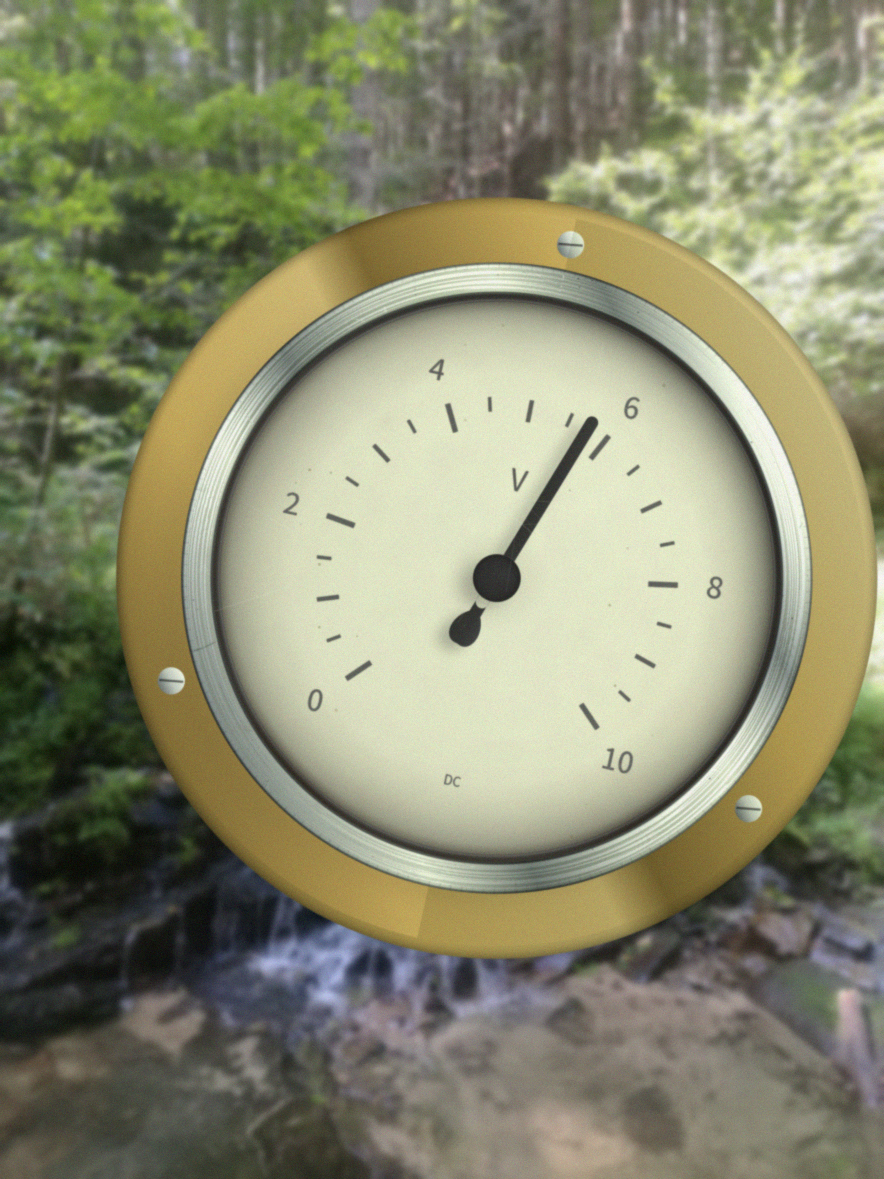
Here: 5.75 V
